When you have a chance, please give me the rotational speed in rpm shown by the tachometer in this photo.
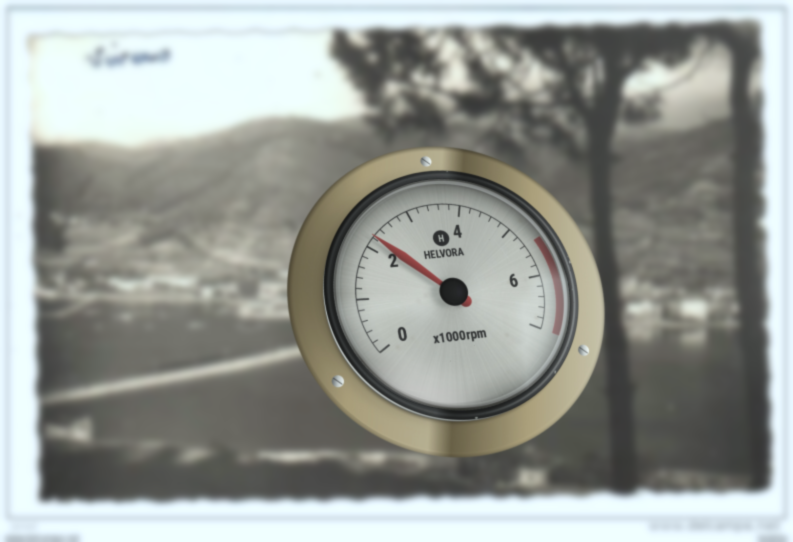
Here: 2200 rpm
